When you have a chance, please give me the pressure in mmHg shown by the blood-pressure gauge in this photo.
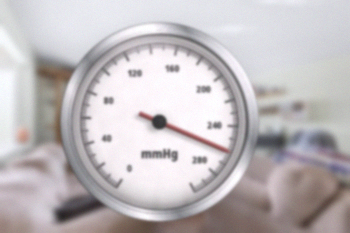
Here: 260 mmHg
